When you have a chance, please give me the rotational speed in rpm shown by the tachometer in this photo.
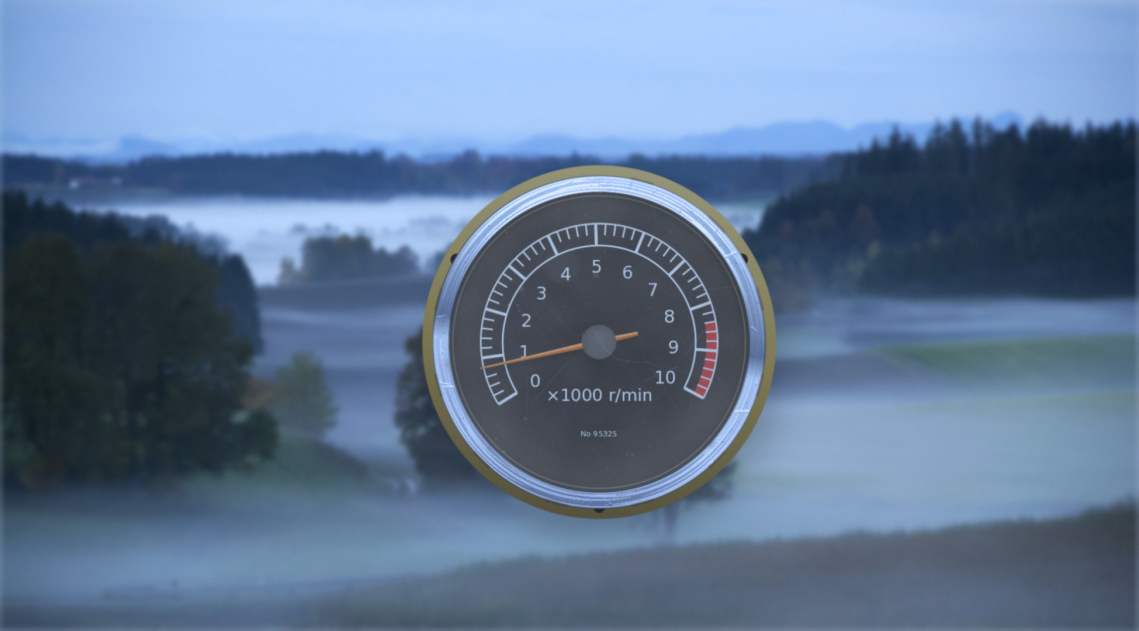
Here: 800 rpm
